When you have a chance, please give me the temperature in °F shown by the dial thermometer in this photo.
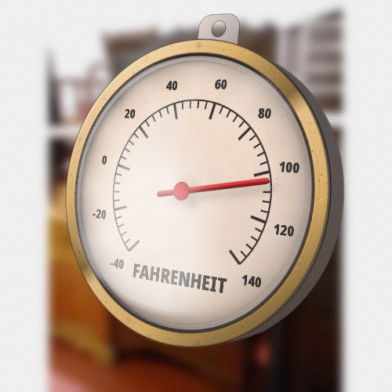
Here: 104 °F
